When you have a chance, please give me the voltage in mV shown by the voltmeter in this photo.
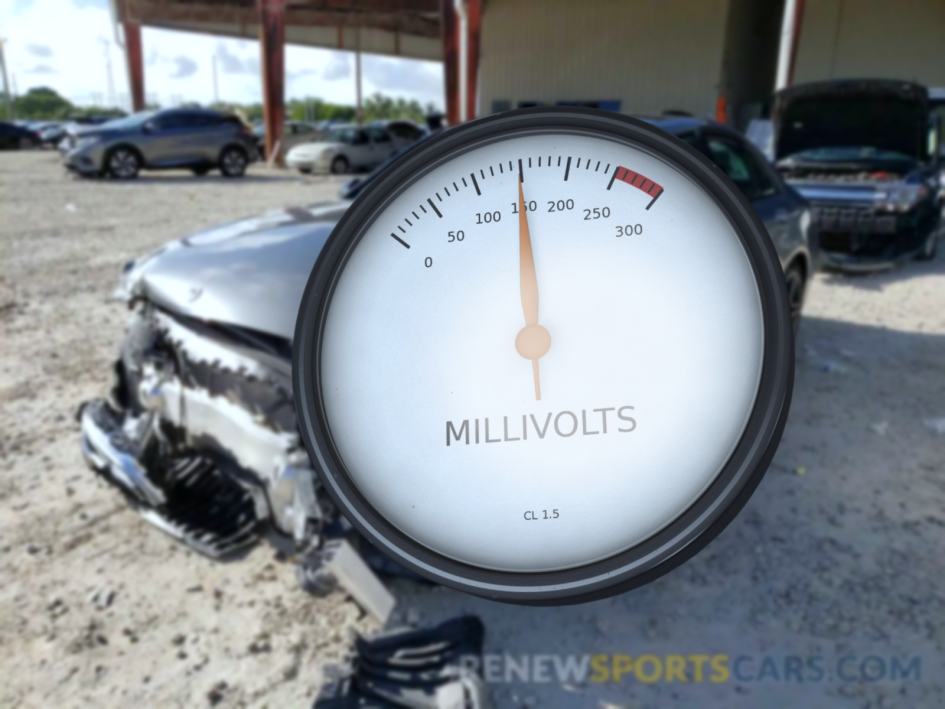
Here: 150 mV
